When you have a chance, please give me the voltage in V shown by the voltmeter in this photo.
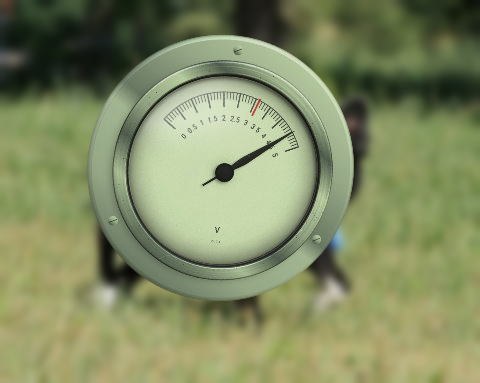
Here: 4.5 V
